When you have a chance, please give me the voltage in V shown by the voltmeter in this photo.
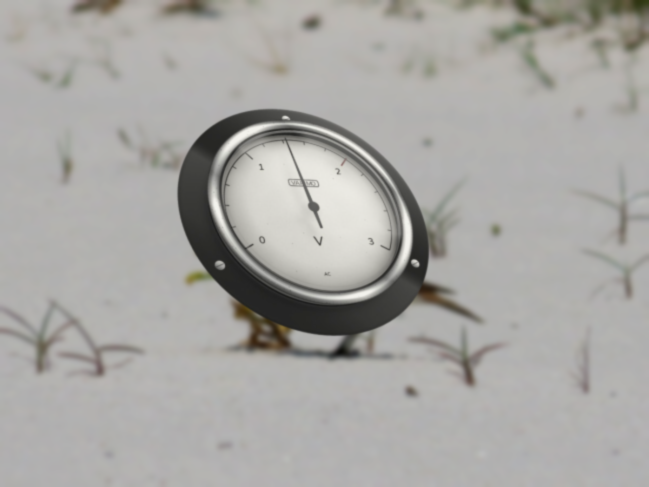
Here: 1.4 V
